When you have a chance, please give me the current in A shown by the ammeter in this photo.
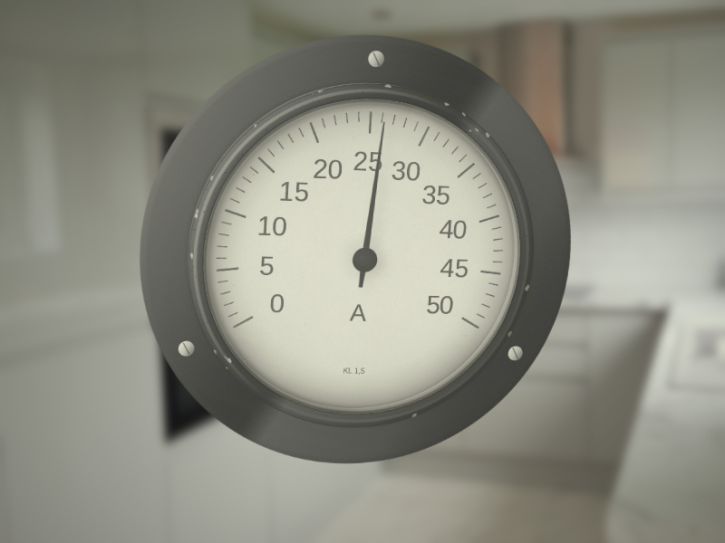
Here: 26 A
